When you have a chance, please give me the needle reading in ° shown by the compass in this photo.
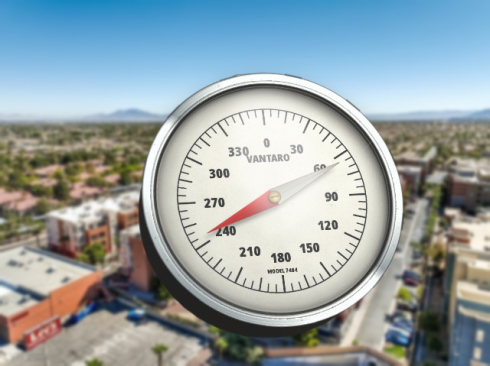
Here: 245 °
